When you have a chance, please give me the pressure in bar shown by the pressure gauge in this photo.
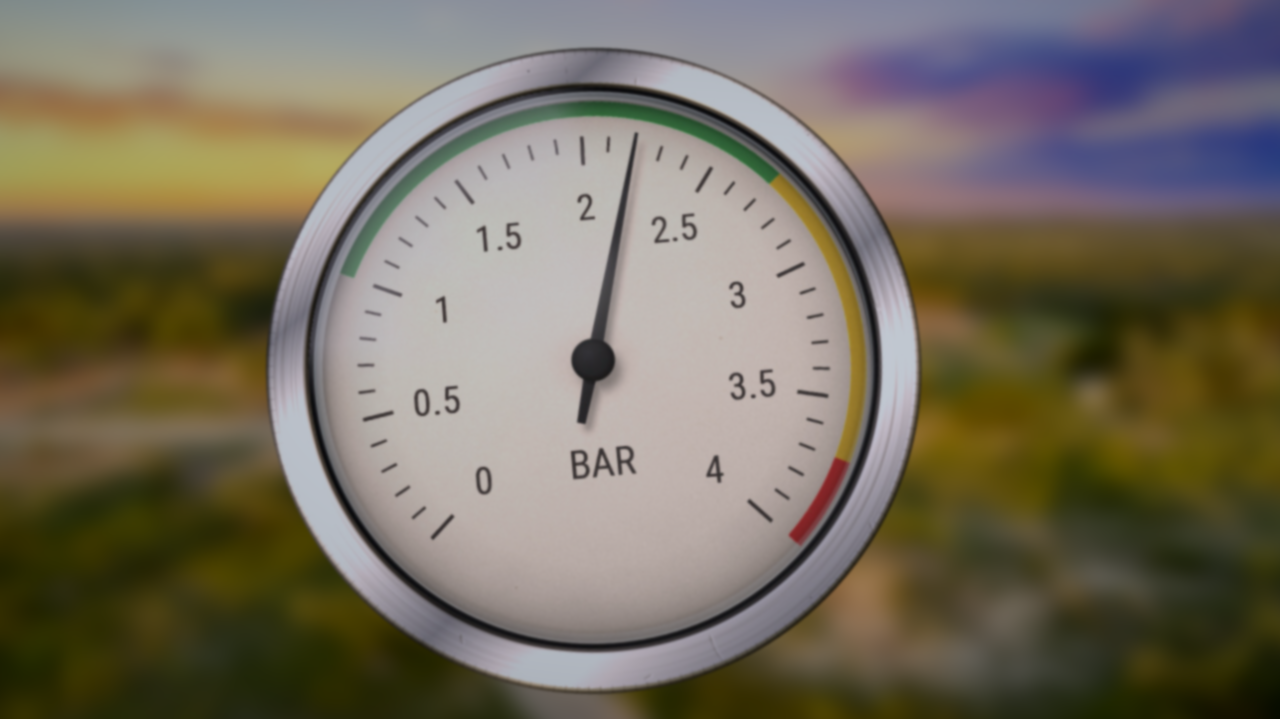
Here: 2.2 bar
